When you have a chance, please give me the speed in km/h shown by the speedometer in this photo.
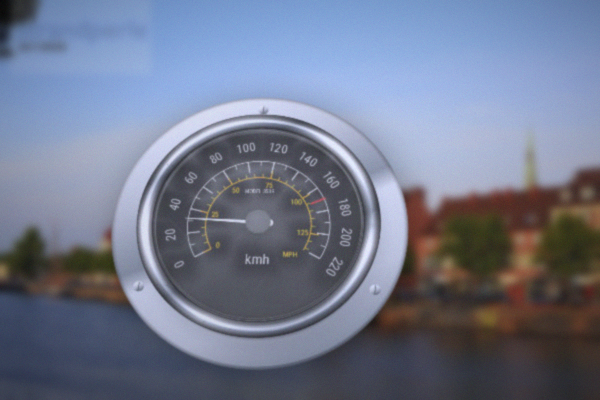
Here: 30 km/h
